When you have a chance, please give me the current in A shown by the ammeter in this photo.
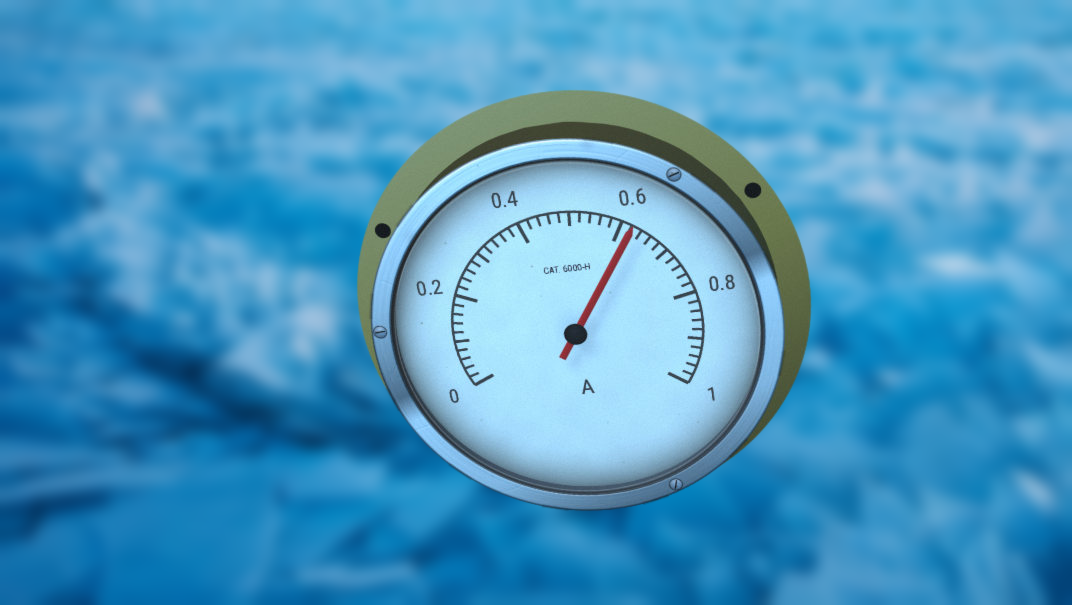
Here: 0.62 A
